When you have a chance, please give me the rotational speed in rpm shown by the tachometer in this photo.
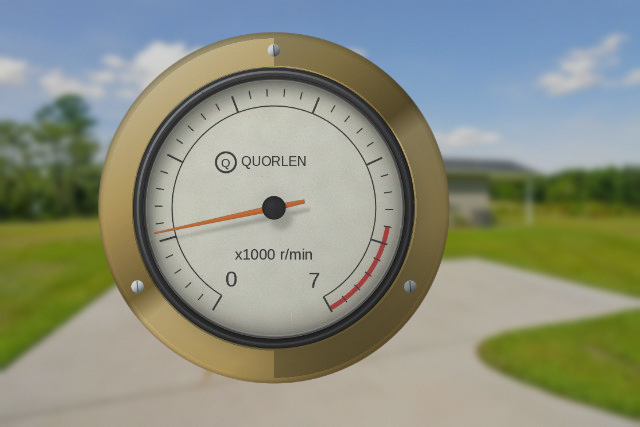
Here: 1100 rpm
